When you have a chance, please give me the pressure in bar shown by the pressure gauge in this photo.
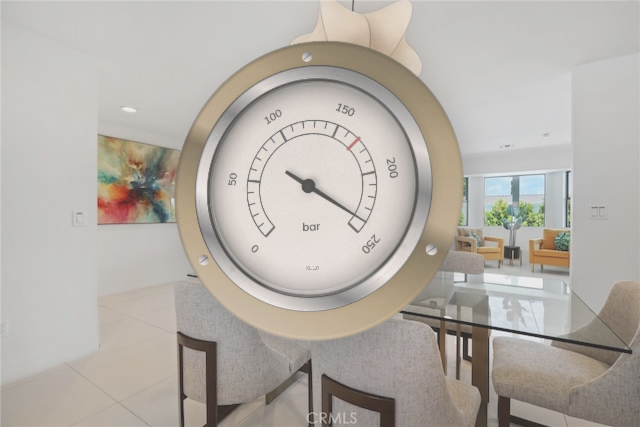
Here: 240 bar
